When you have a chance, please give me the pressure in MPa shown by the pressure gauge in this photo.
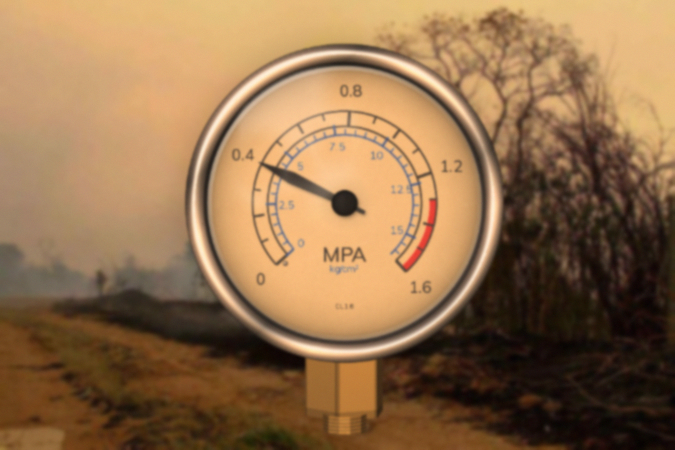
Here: 0.4 MPa
